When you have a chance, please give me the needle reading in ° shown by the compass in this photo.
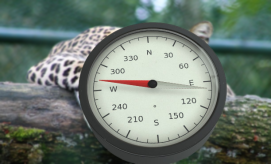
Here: 280 °
